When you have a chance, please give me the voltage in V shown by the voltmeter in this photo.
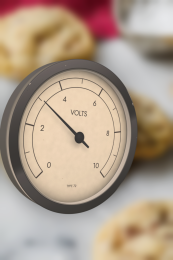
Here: 3 V
